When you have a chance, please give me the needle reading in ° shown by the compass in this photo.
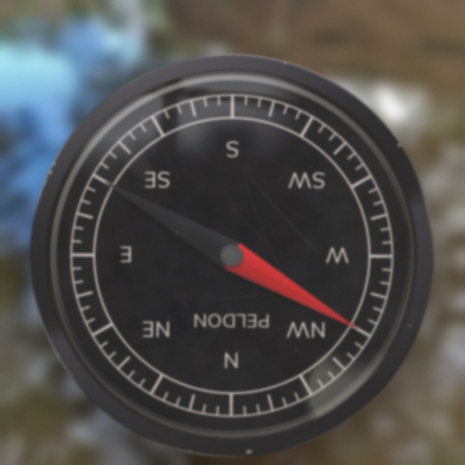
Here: 300 °
